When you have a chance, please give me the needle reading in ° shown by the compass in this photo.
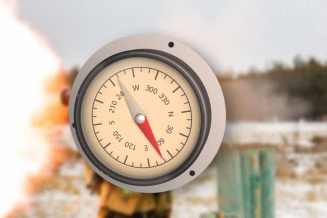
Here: 70 °
